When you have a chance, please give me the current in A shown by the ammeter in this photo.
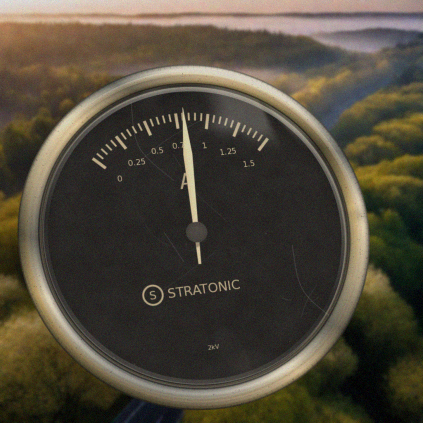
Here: 0.8 A
